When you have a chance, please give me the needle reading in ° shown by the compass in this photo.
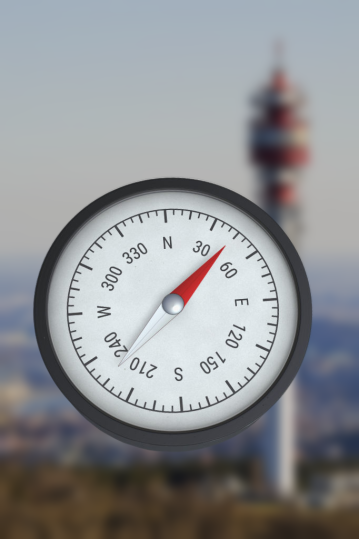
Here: 45 °
